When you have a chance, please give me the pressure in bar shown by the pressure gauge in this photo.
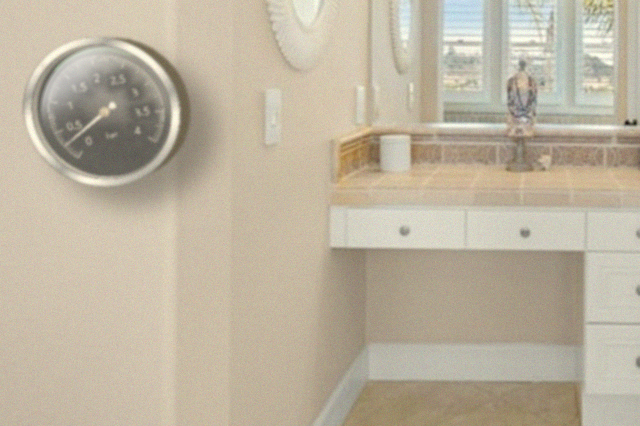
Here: 0.25 bar
